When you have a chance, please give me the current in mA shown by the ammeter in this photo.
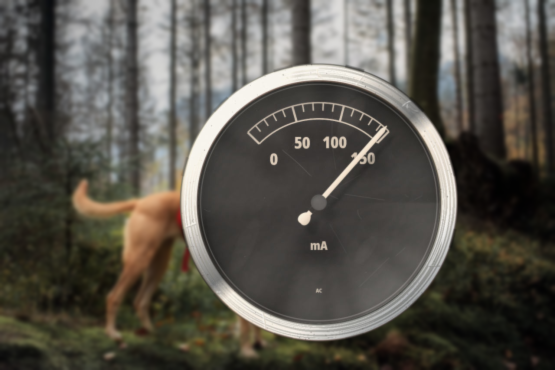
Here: 145 mA
